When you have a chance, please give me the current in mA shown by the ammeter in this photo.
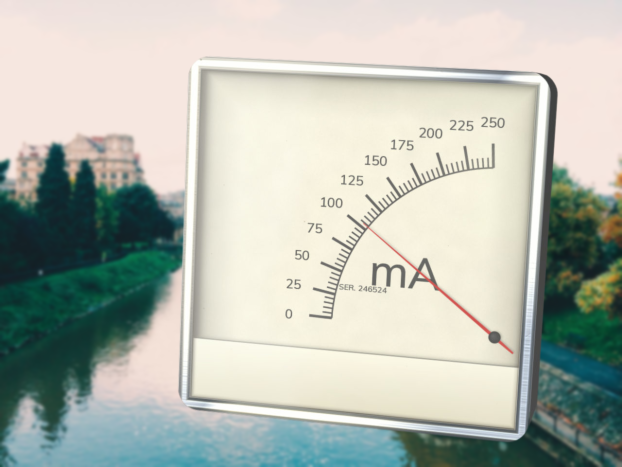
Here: 105 mA
